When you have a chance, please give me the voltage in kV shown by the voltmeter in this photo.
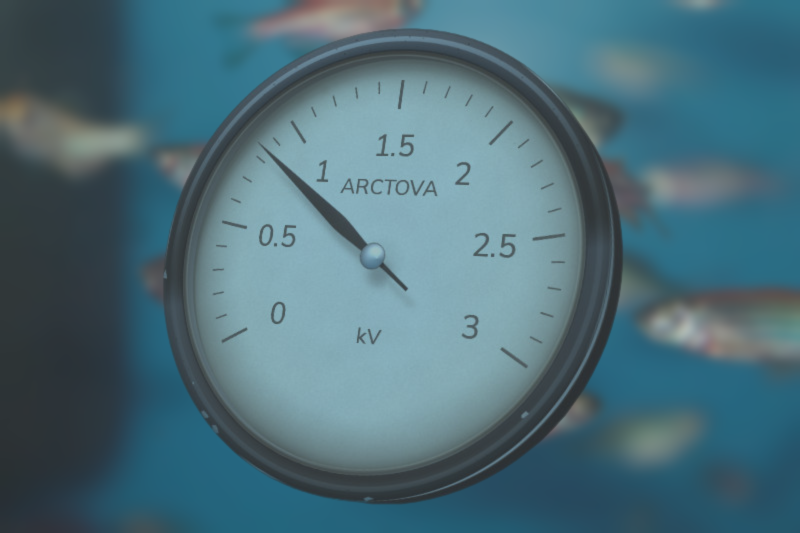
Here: 0.85 kV
